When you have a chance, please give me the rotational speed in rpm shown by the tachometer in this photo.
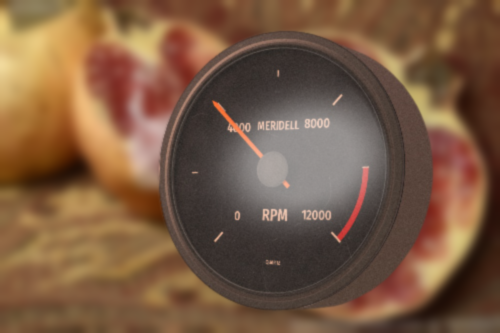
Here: 4000 rpm
